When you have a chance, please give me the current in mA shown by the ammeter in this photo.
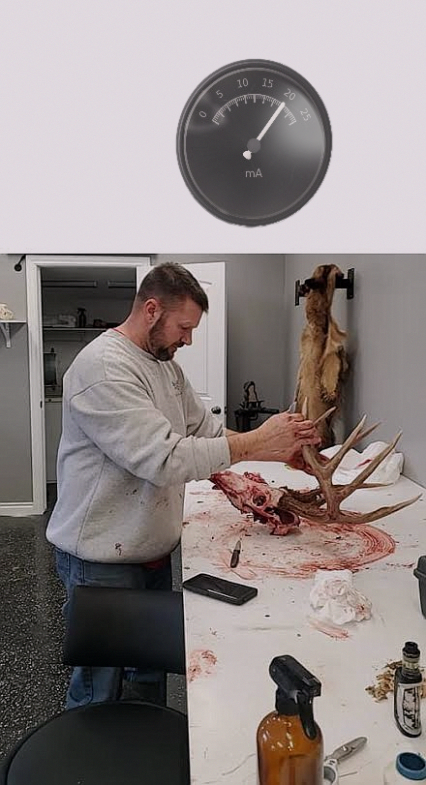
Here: 20 mA
